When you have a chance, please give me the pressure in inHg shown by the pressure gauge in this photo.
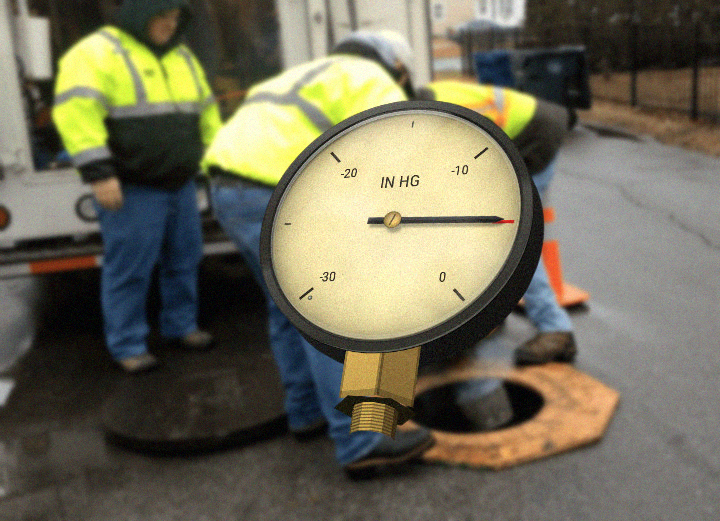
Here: -5 inHg
